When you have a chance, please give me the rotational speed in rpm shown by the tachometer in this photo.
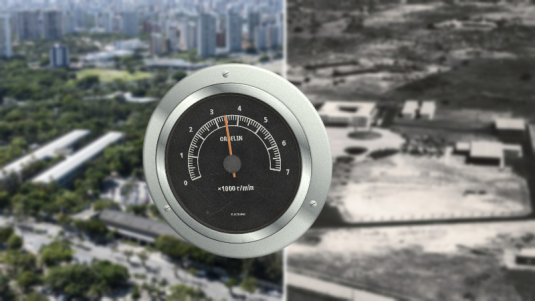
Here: 3500 rpm
